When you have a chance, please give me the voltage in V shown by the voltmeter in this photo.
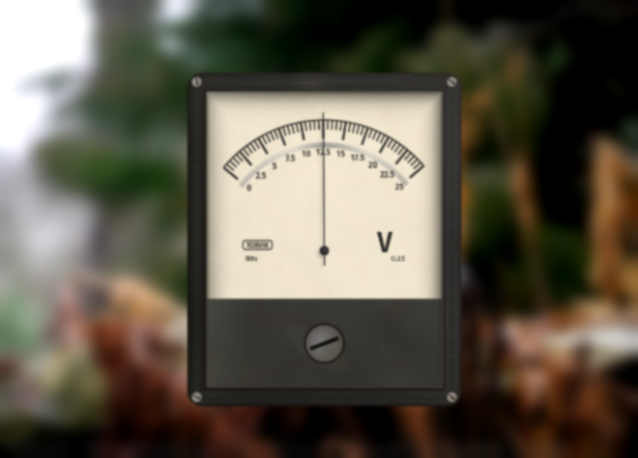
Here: 12.5 V
